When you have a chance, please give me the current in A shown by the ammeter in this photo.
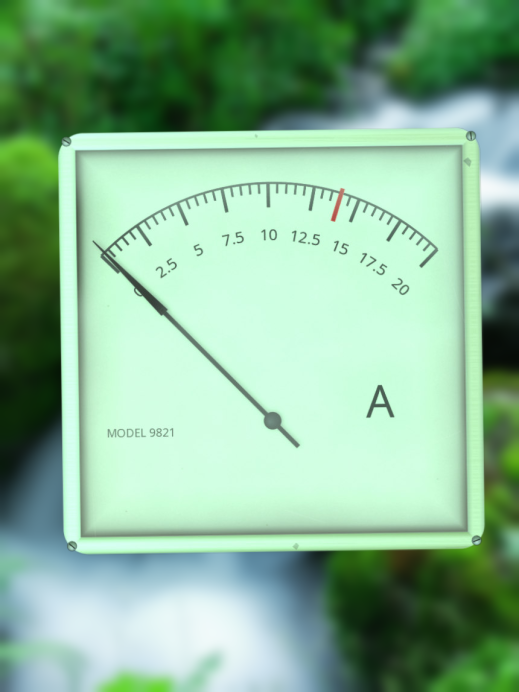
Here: 0.25 A
